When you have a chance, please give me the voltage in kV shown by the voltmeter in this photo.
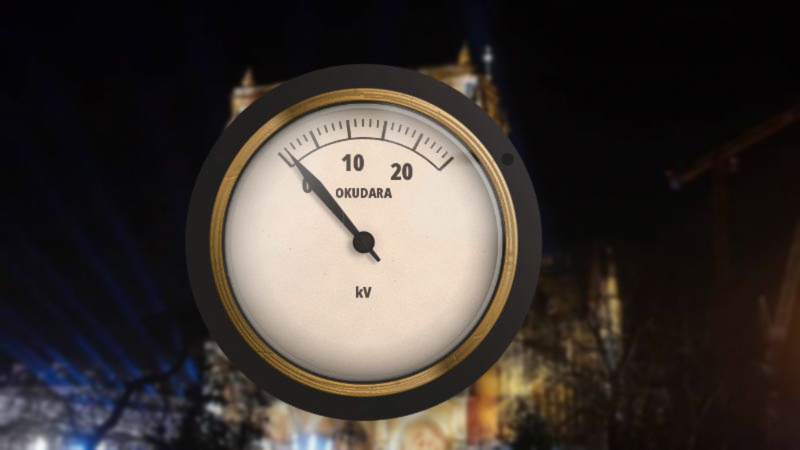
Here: 1 kV
